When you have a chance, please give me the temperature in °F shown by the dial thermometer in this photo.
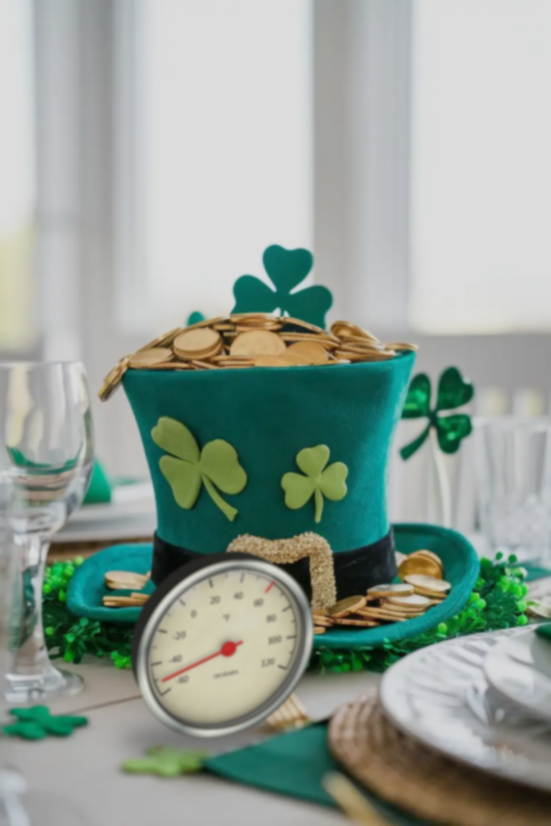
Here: -50 °F
